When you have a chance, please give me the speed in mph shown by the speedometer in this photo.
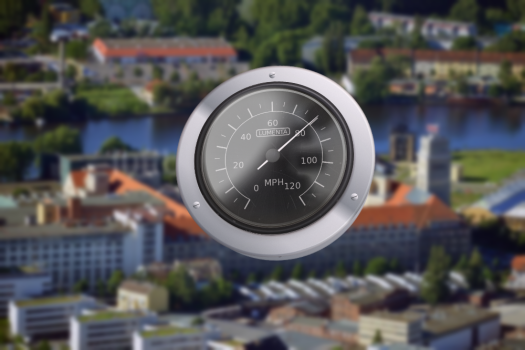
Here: 80 mph
